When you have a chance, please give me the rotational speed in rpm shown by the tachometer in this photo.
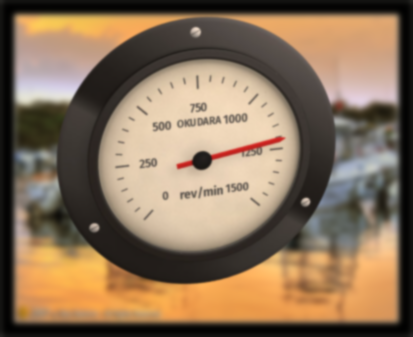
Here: 1200 rpm
